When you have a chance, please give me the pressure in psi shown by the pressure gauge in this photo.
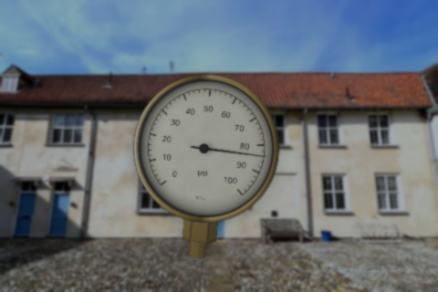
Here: 84 psi
